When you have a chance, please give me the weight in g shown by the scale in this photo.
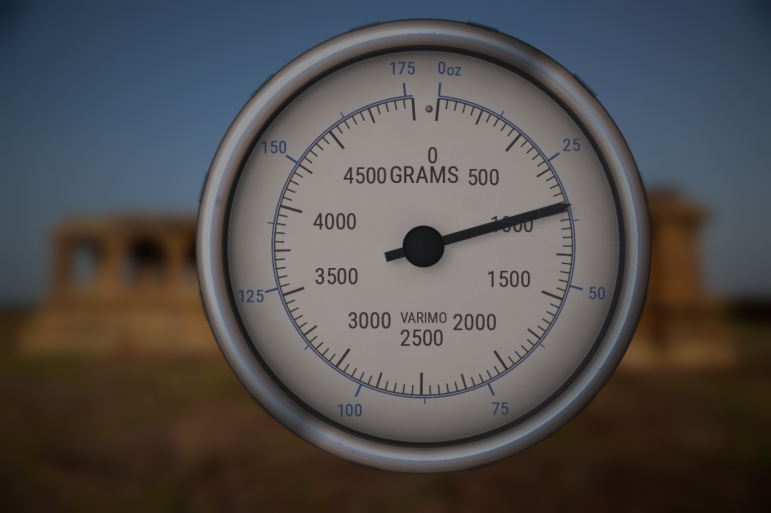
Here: 975 g
